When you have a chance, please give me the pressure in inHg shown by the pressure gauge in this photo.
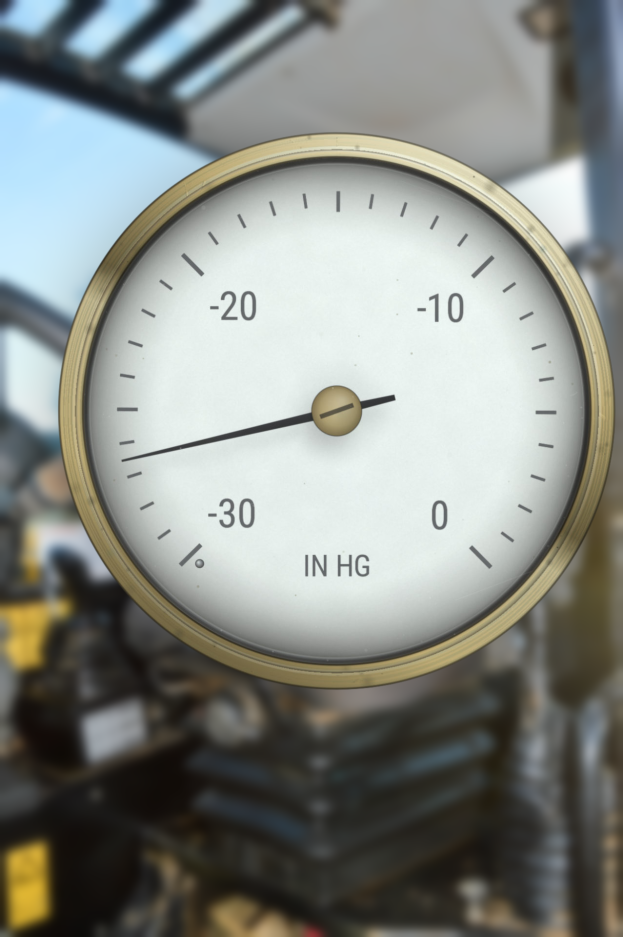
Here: -26.5 inHg
